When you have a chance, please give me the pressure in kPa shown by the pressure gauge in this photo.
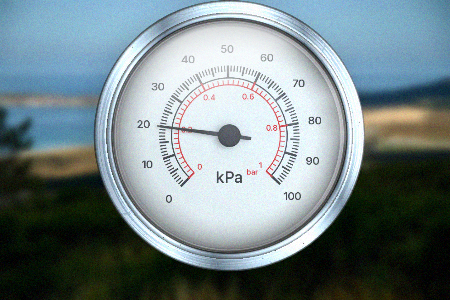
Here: 20 kPa
